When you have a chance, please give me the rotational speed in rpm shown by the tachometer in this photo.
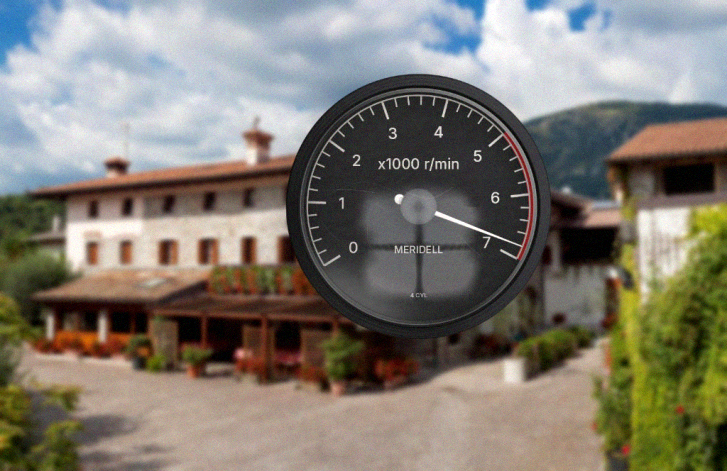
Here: 6800 rpm
